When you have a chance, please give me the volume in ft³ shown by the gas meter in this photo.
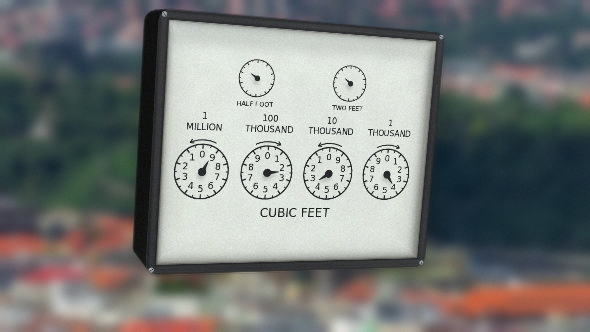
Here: 923400 ft³
